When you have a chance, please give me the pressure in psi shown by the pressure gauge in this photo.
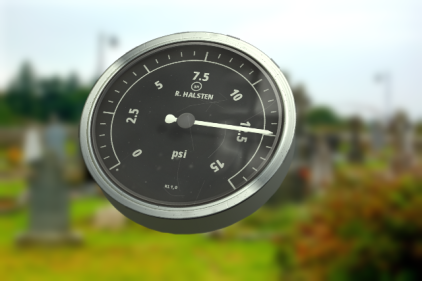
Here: 12.5 psi
